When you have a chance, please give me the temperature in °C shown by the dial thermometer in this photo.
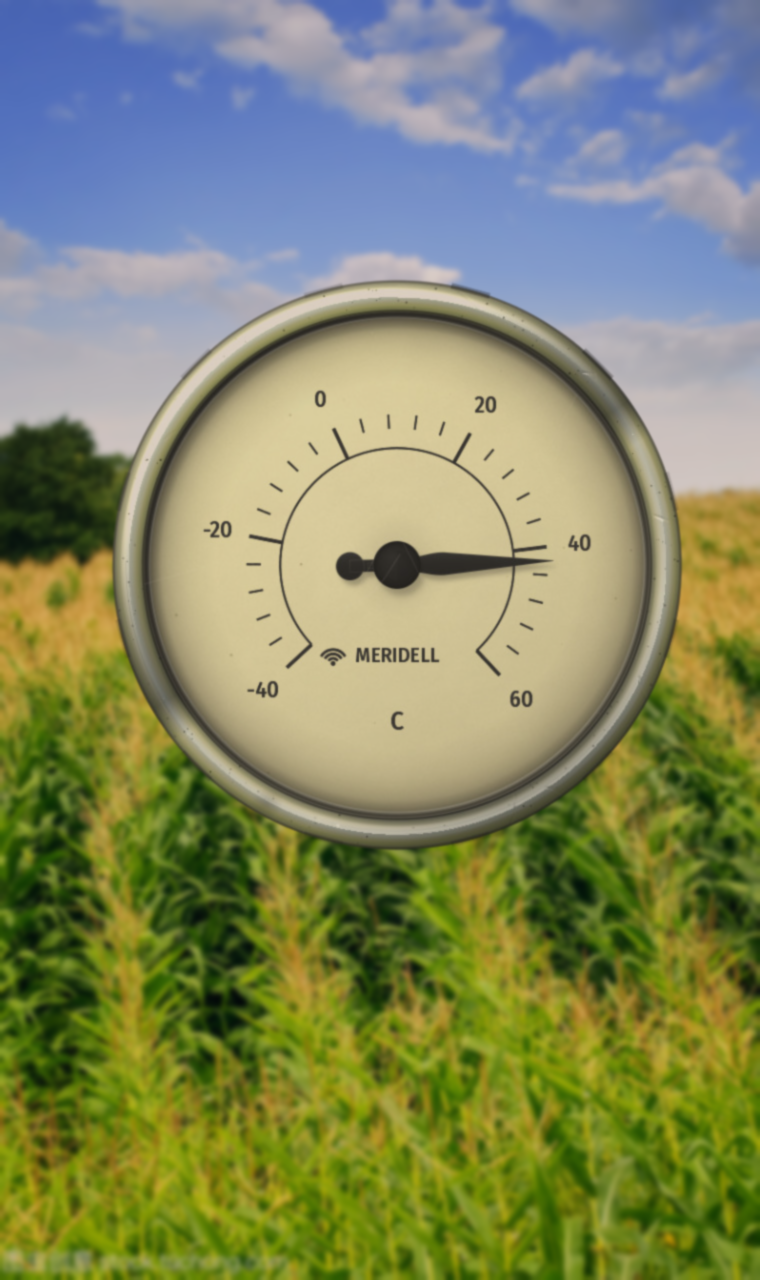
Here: 42 °C
